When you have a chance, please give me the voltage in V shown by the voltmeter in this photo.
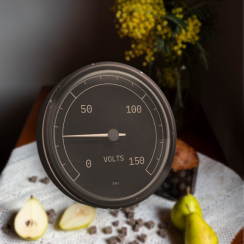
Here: 25 V
